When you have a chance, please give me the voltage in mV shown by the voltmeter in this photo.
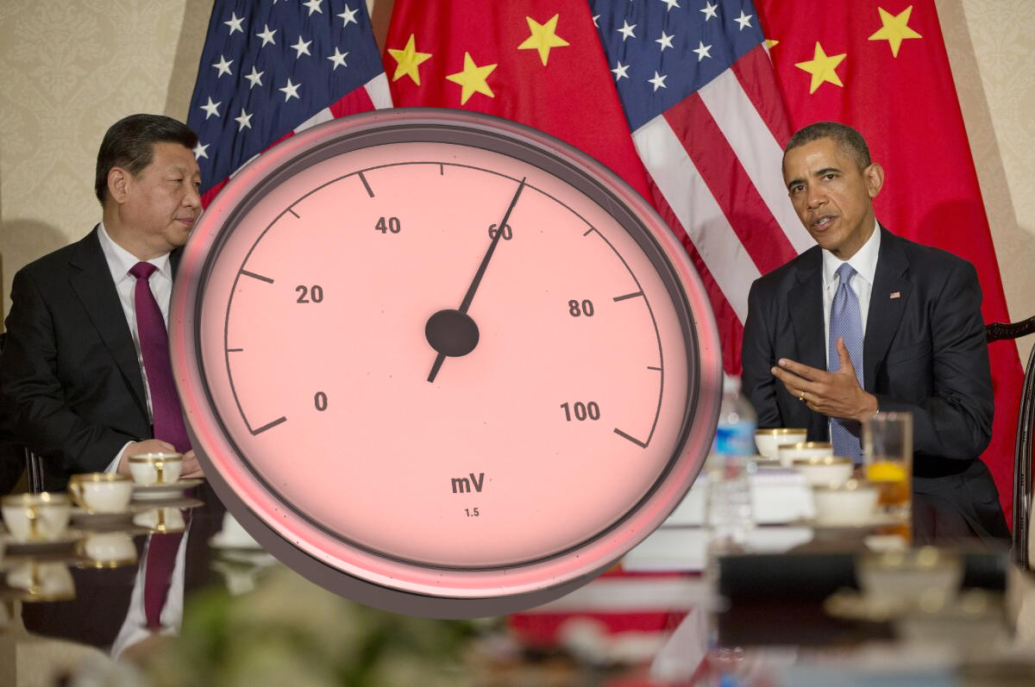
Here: 60 mV
